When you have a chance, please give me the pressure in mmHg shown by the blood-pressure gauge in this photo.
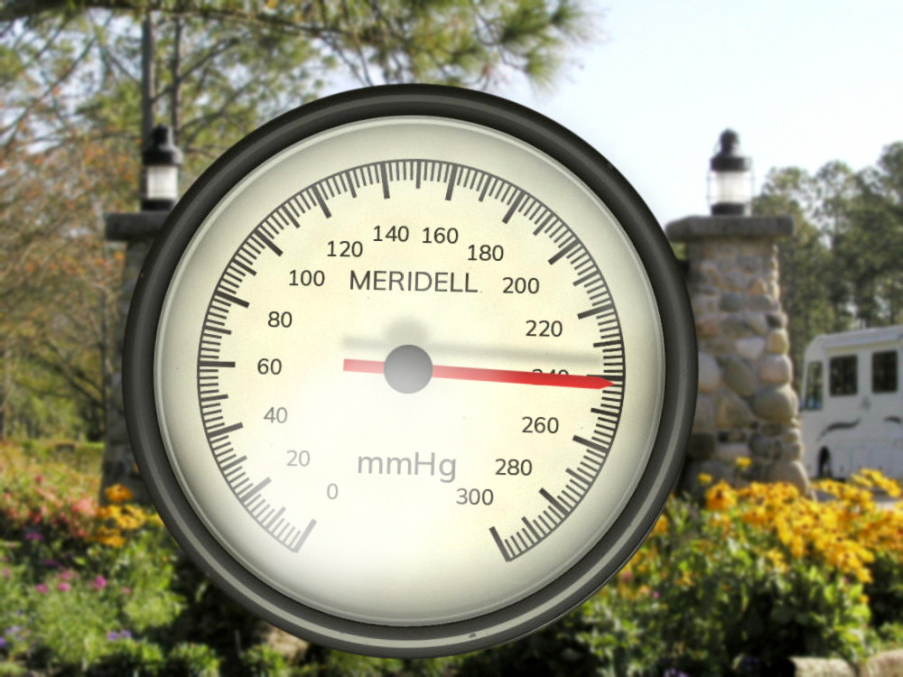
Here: 242 mmHg
